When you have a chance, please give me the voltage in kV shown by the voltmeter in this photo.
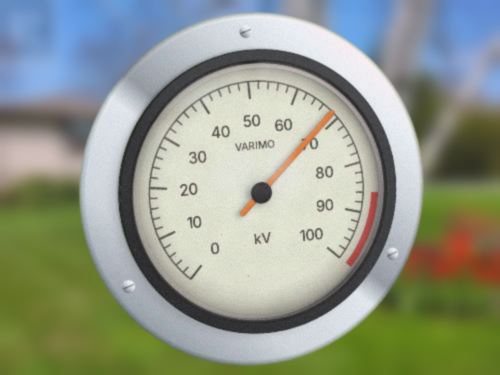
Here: 68 kV
